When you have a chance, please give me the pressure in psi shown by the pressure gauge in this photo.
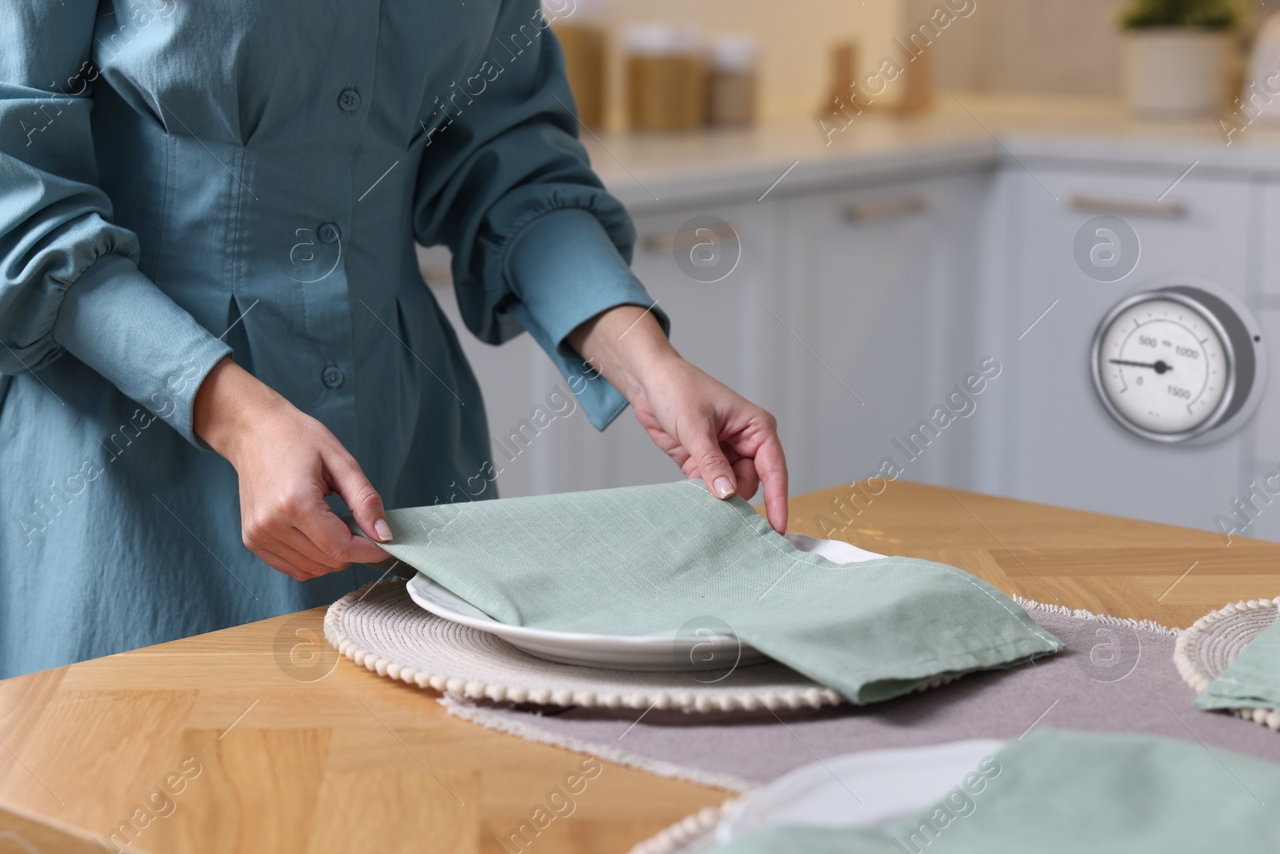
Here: 200 psi
